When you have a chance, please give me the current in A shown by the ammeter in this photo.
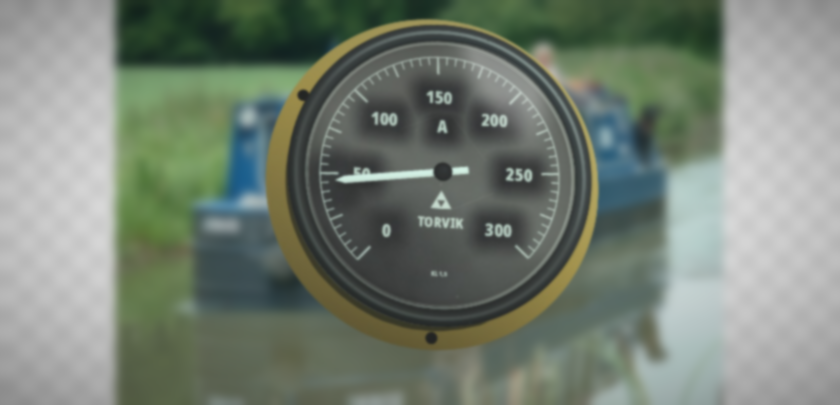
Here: 45 A
